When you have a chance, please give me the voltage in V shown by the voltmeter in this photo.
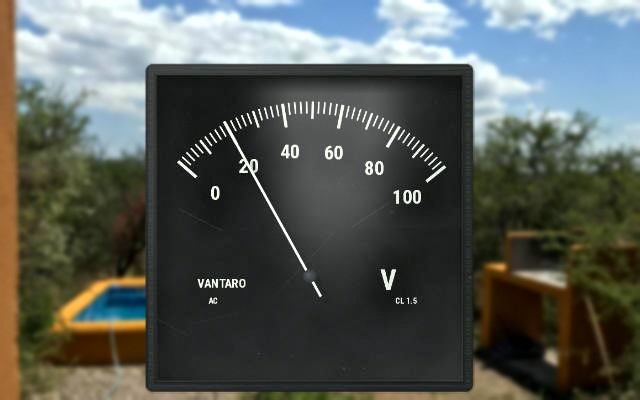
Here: 20 V
